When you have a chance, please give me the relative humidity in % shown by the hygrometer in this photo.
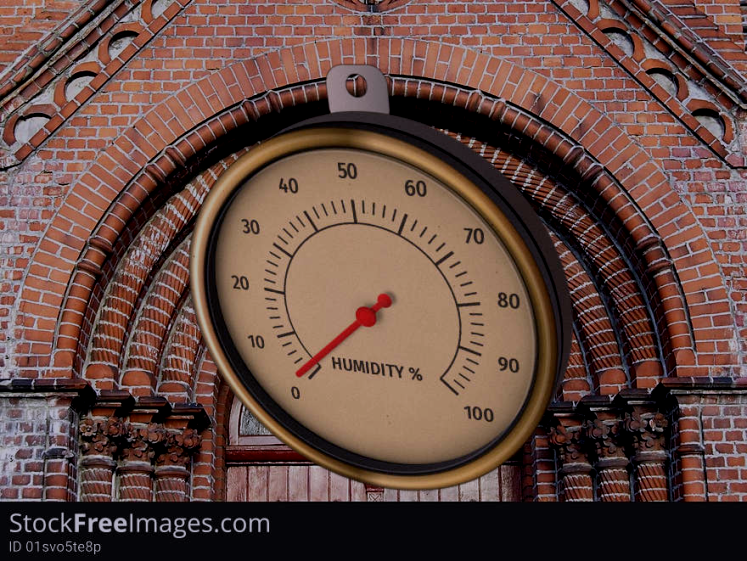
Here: 2 %
